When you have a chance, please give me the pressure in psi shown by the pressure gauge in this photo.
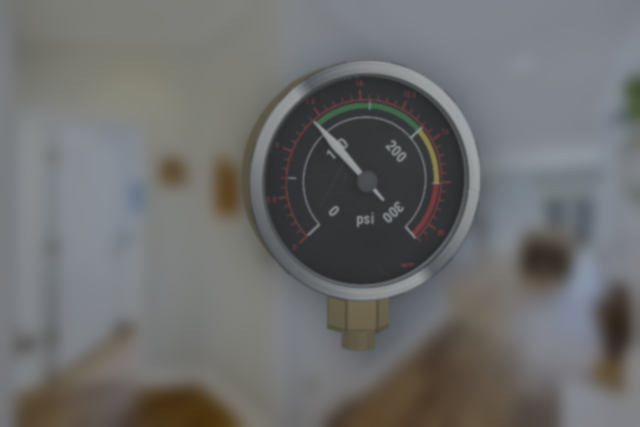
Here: 100 psi
